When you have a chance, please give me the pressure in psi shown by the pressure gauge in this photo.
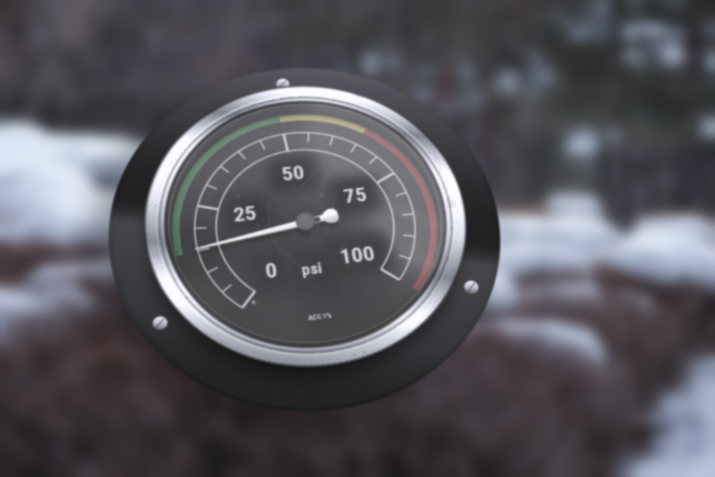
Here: 15 psi
